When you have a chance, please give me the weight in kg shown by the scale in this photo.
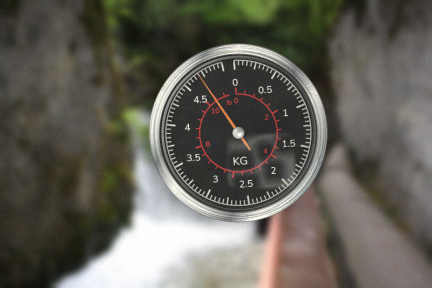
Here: 4.7 kg
